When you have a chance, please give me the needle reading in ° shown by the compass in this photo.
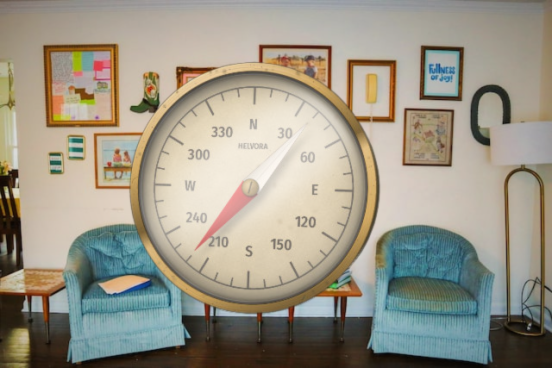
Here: 220 °
